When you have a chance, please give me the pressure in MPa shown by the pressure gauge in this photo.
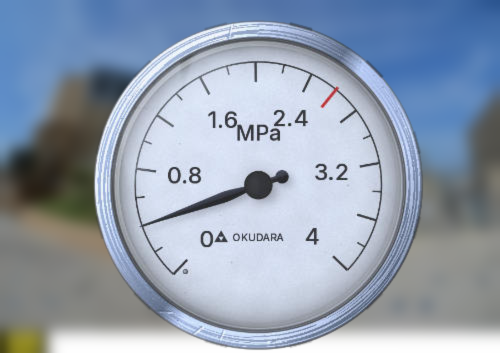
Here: 0.4 MPa
